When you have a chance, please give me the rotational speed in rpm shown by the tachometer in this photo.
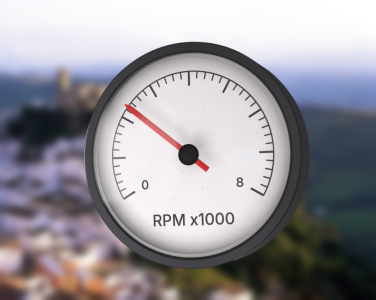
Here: 2300 rpm
